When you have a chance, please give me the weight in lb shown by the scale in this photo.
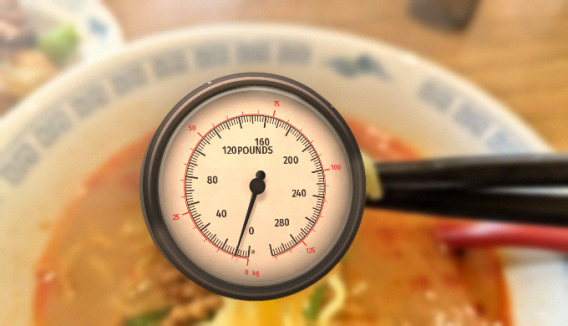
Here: 10 lb
